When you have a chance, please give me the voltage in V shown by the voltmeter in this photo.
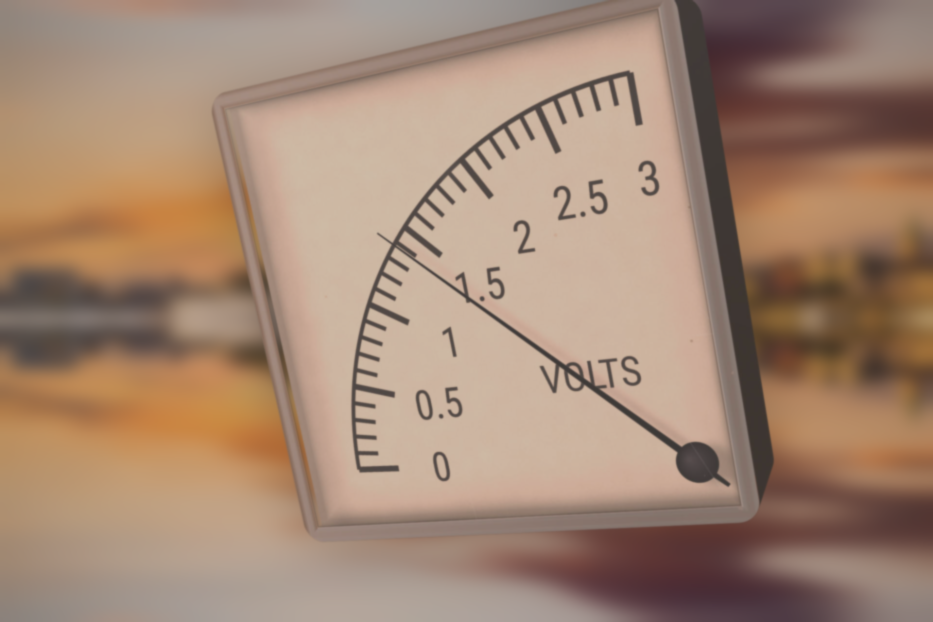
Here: 1.4 V
